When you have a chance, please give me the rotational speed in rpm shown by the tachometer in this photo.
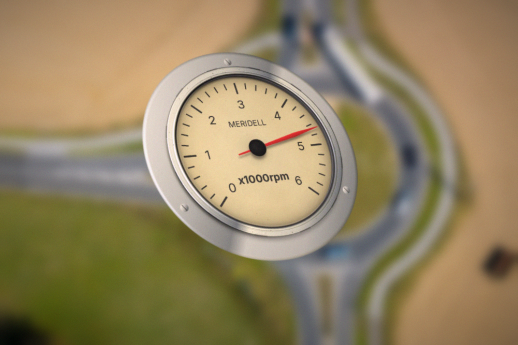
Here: 4700 rpm
